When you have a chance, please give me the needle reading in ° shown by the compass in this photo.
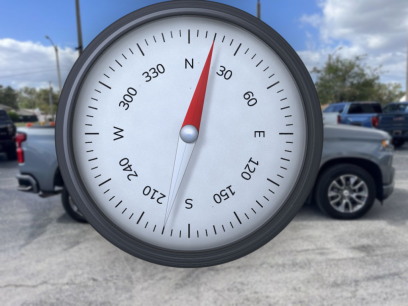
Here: 15 °
